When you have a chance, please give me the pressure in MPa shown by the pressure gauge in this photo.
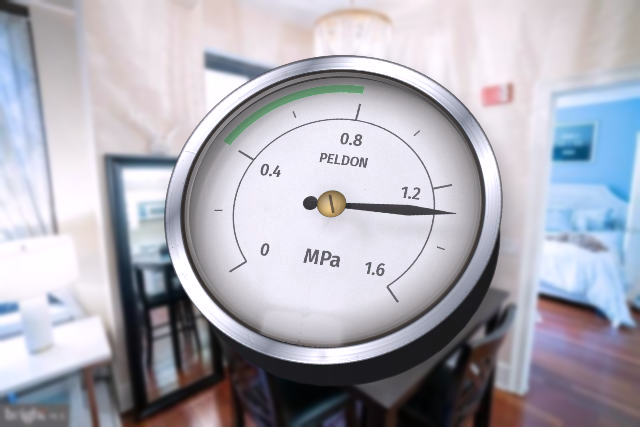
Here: 1.3 MPa
